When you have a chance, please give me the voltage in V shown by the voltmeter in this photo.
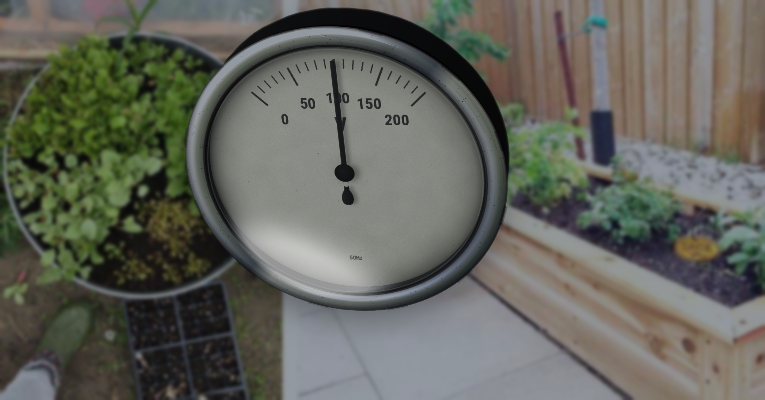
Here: 100 V
